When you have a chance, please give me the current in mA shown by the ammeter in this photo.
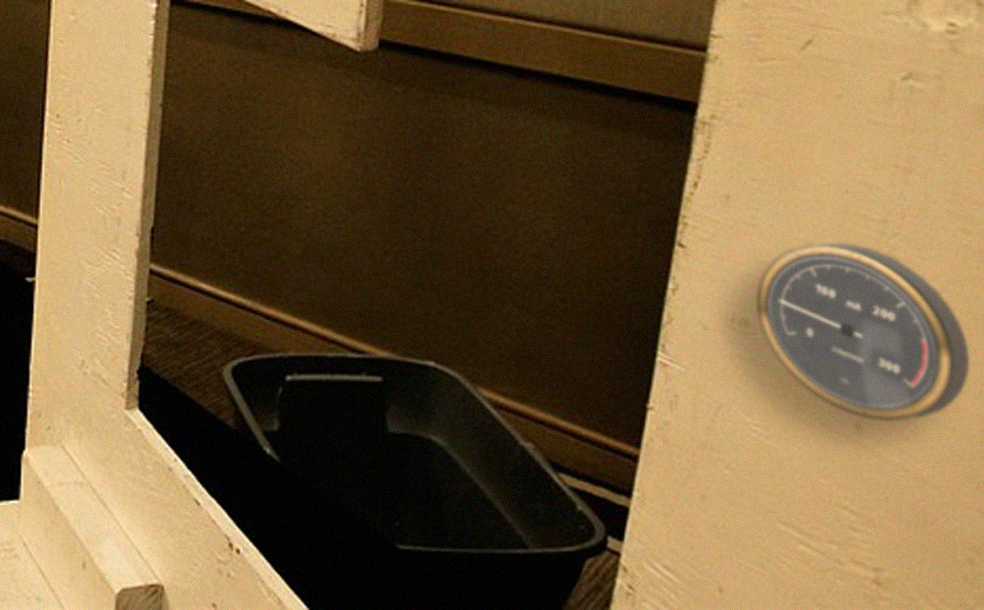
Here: 40 mA
